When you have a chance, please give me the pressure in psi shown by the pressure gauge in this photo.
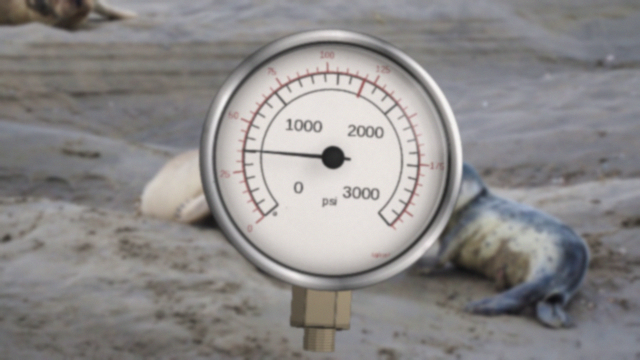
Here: 500 psi
